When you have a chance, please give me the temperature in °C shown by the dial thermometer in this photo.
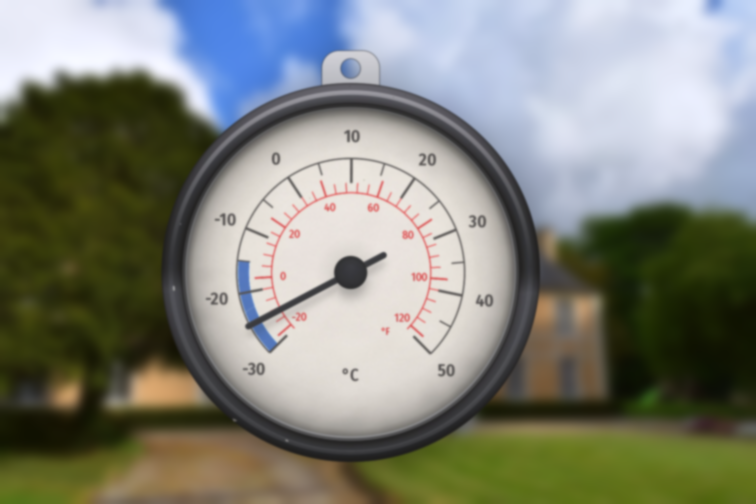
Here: -25 °C
